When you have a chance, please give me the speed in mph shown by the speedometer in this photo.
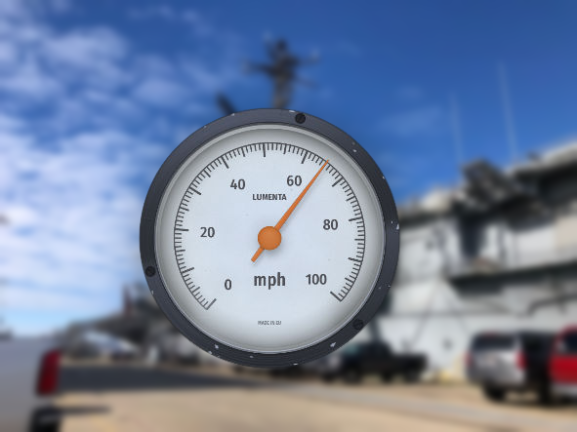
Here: 65 mph
